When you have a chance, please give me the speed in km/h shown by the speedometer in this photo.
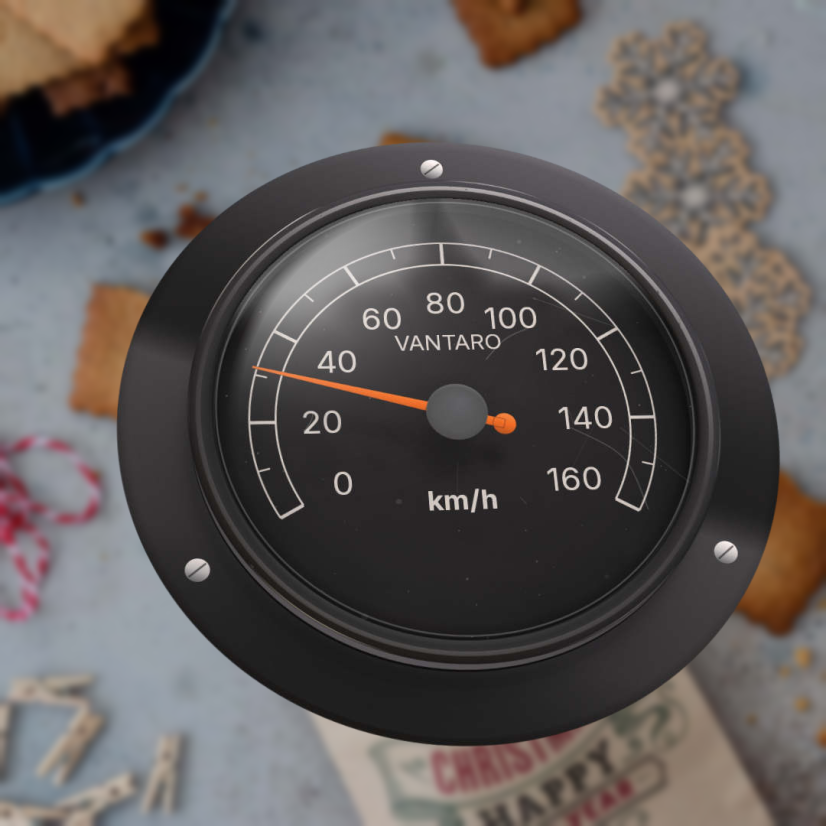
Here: 30 km/h
